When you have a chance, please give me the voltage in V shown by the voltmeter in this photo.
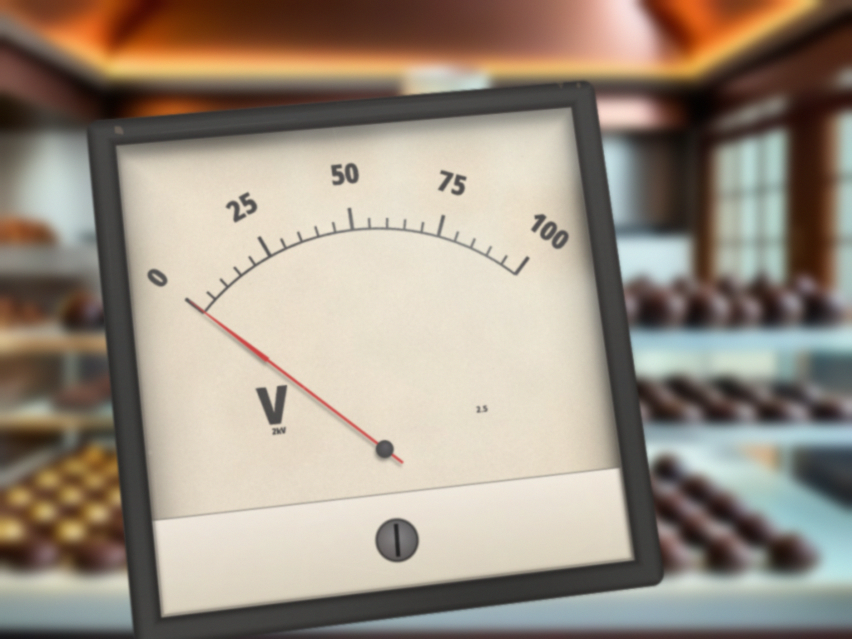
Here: 0 V
